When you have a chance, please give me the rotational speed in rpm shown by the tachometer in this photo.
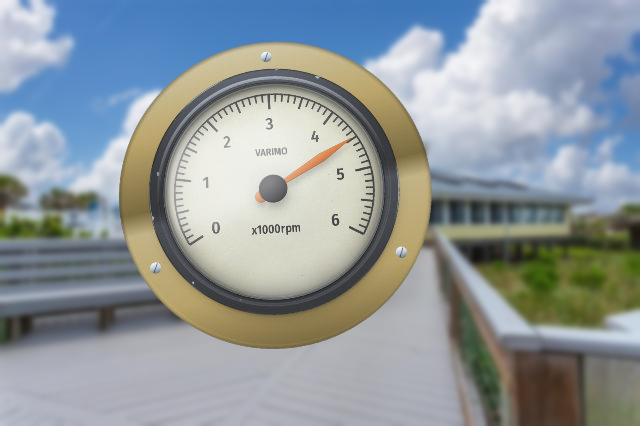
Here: 4500 rpm
